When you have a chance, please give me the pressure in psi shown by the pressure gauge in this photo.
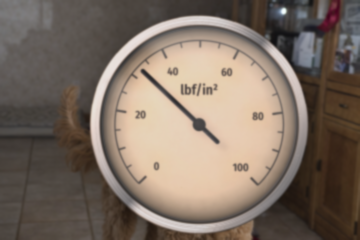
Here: 32.5 psi
